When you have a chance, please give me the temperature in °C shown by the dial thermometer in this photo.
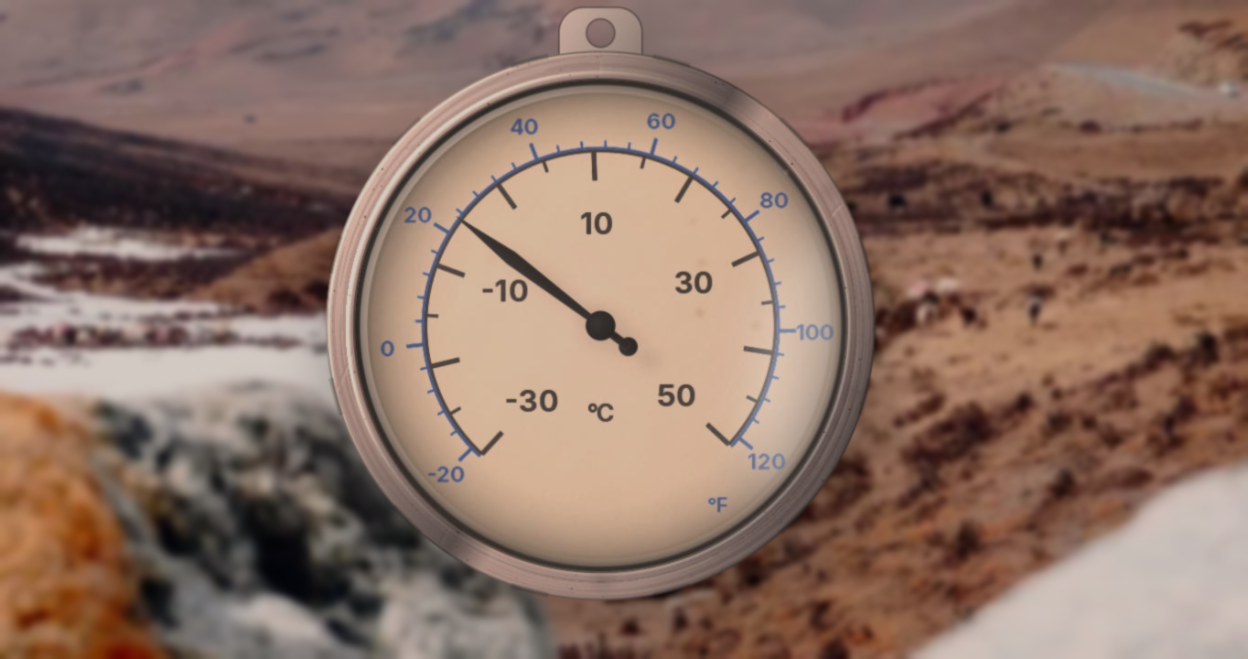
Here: -5 °C
